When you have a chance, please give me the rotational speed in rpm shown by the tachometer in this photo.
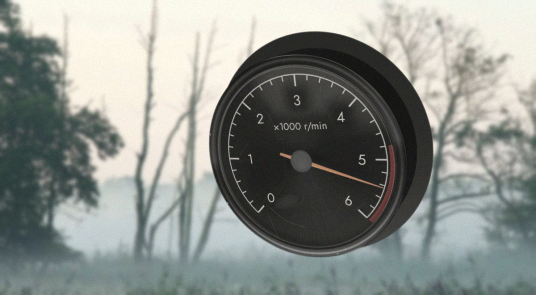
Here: 5400 rpm
